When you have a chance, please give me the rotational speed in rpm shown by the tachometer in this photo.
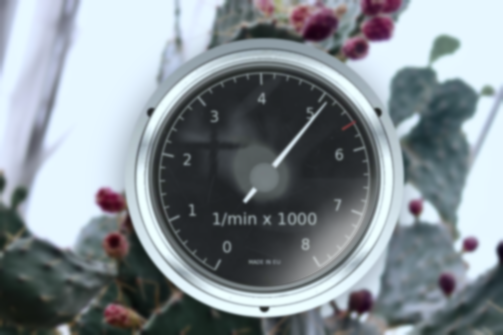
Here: 5100 rpm
